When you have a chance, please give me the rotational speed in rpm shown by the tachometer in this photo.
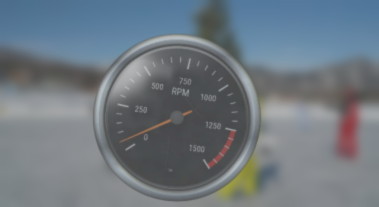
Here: 50 rpm
